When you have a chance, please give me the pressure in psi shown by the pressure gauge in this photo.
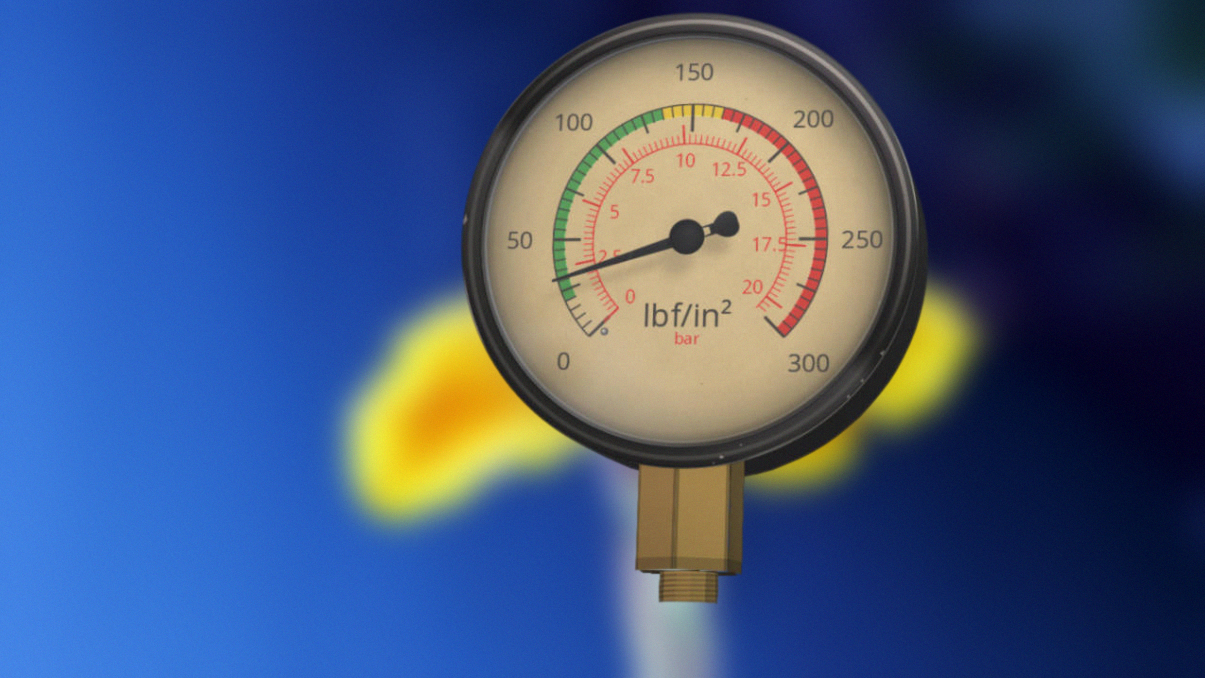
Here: 30 psi
